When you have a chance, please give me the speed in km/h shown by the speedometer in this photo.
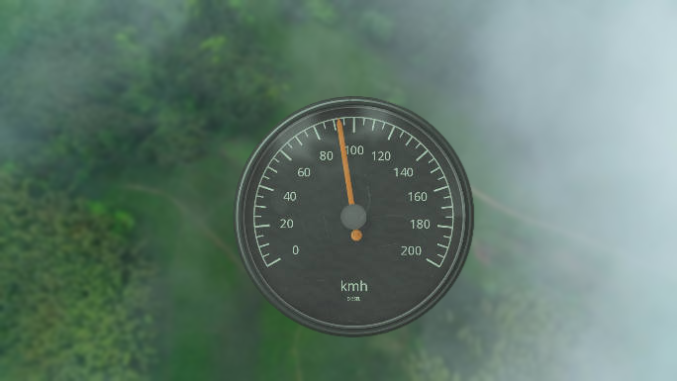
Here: 92.5 km/h
